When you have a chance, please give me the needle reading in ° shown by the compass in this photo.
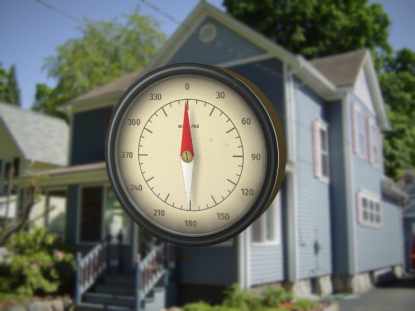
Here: 0 °
